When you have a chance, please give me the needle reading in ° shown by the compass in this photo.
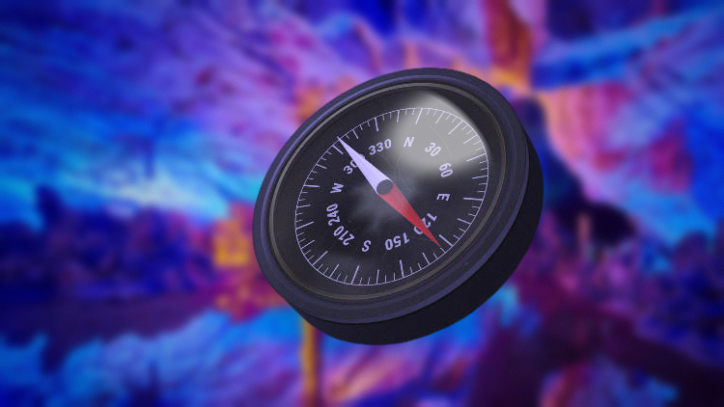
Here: 125 °
